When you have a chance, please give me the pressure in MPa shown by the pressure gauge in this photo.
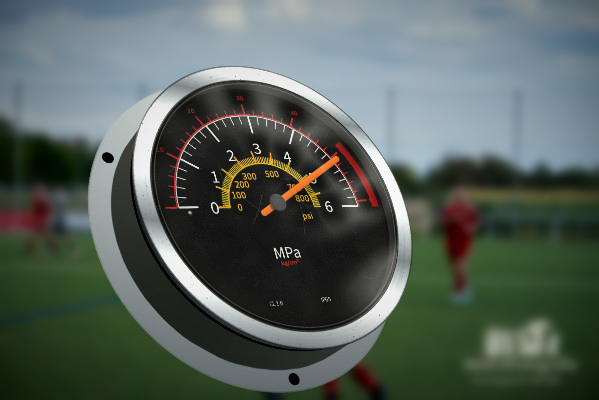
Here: 5 MPa
